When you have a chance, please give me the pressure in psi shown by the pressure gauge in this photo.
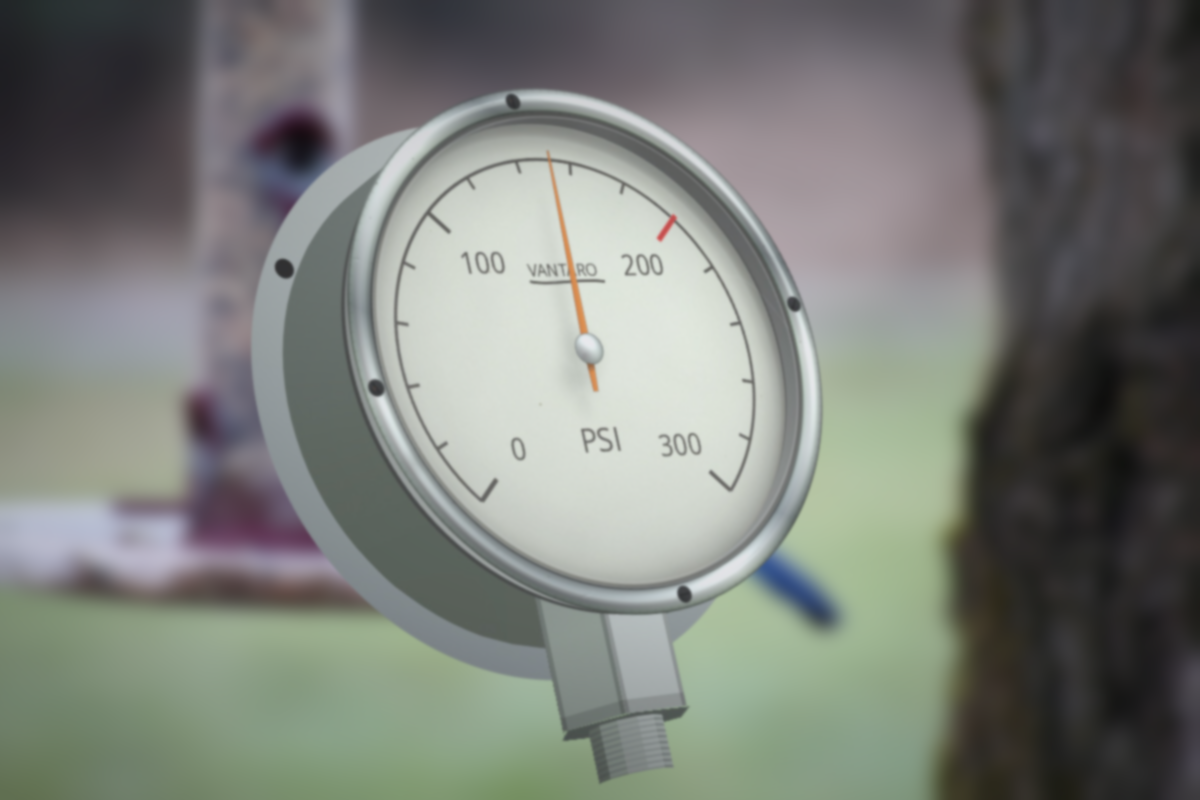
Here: 150 psi
